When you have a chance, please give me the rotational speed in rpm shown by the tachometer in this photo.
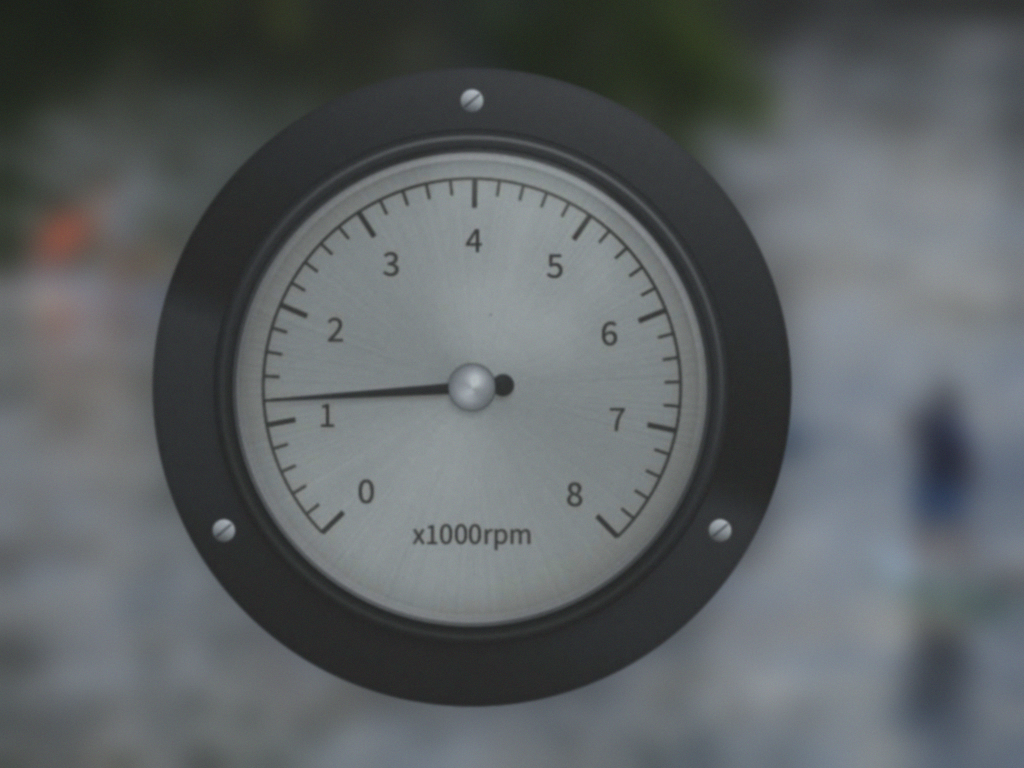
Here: 1200 rpm
